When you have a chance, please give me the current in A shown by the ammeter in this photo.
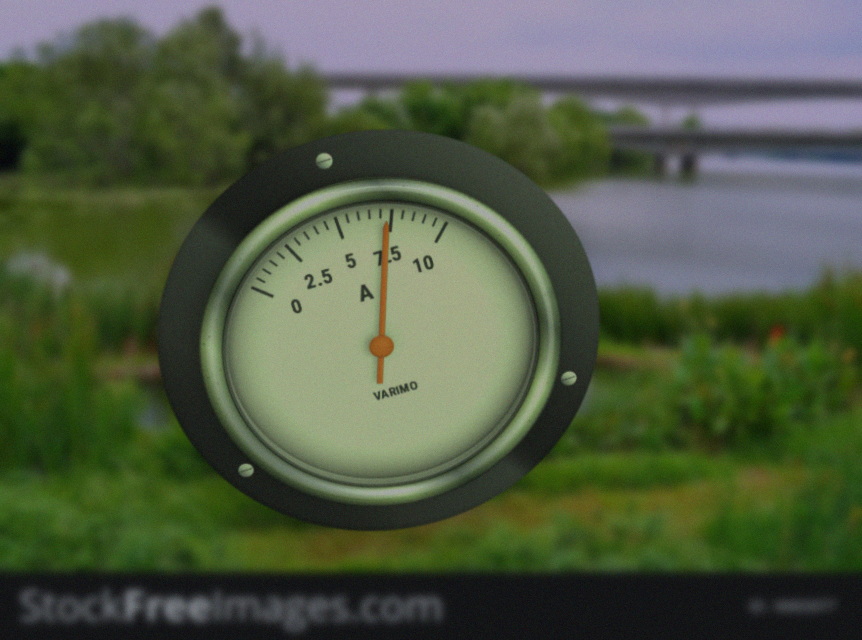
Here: 7.25 A
